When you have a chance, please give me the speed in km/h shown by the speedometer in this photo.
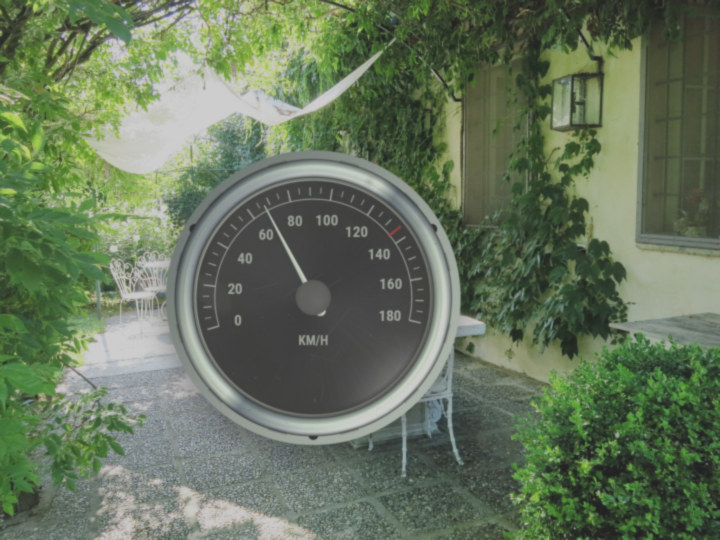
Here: 67.5 km/h
